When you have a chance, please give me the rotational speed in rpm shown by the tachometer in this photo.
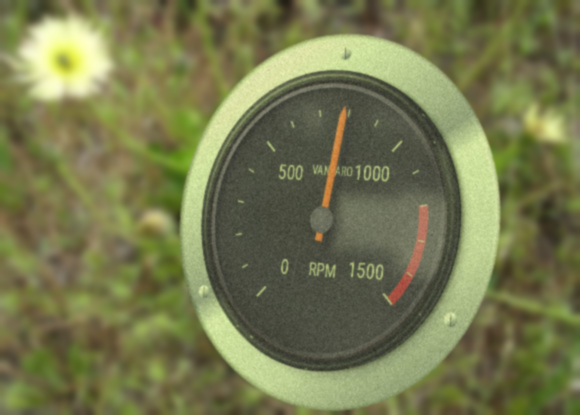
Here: 800 rpm
